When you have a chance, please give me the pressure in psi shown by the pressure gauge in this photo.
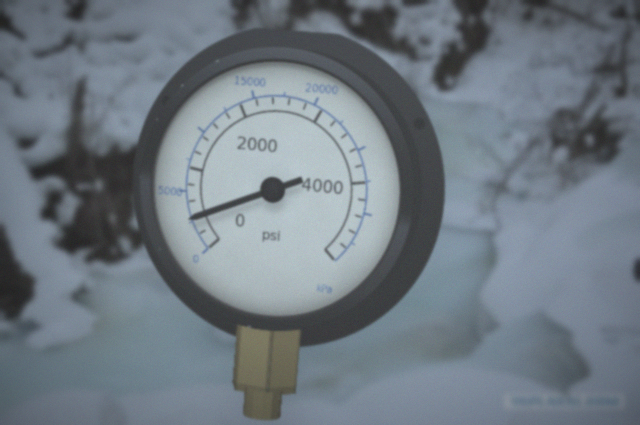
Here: 400 psi
